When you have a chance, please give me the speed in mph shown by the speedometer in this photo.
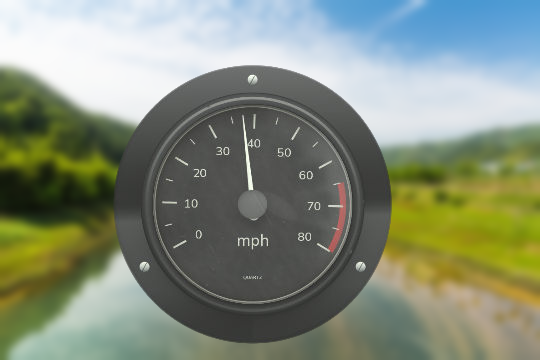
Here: 37.5 mph
